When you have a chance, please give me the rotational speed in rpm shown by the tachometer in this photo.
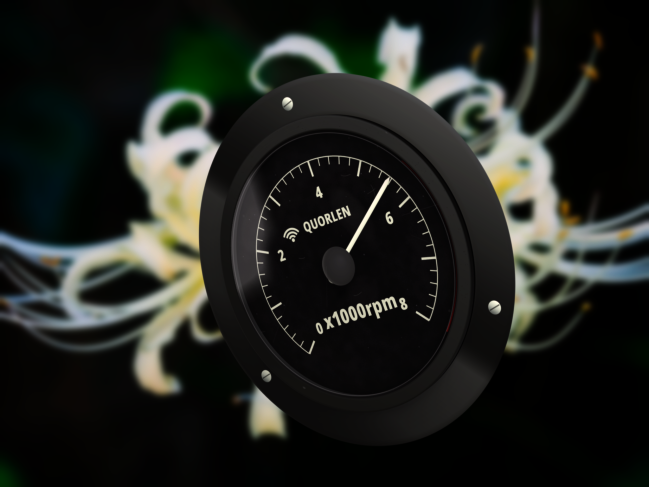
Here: 5600 rpm
